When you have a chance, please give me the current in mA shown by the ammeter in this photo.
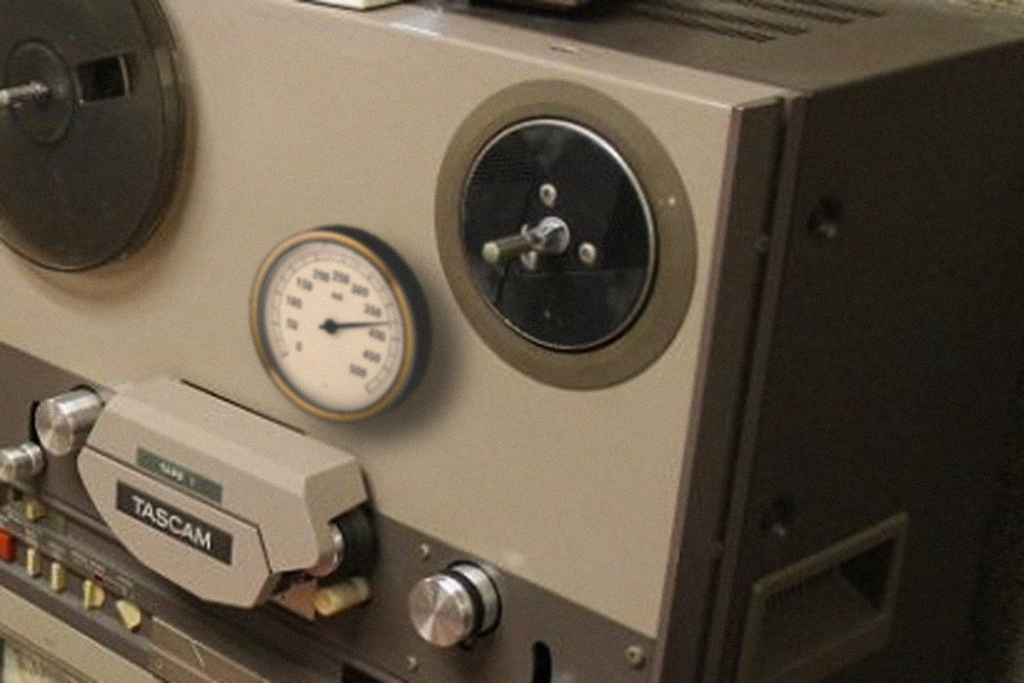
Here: 375 mA
